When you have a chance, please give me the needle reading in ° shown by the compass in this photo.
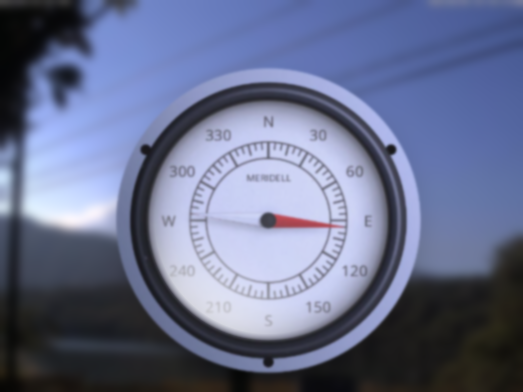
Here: 95 °
